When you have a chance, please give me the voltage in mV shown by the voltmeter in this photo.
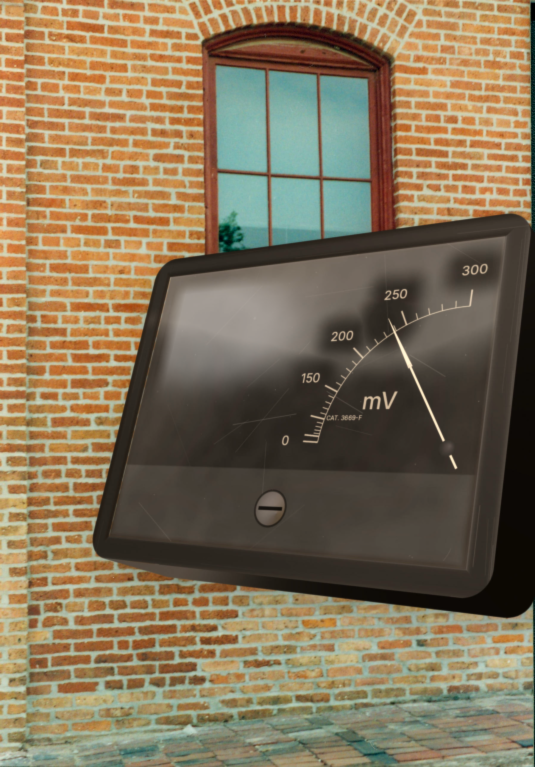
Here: 240 mV
